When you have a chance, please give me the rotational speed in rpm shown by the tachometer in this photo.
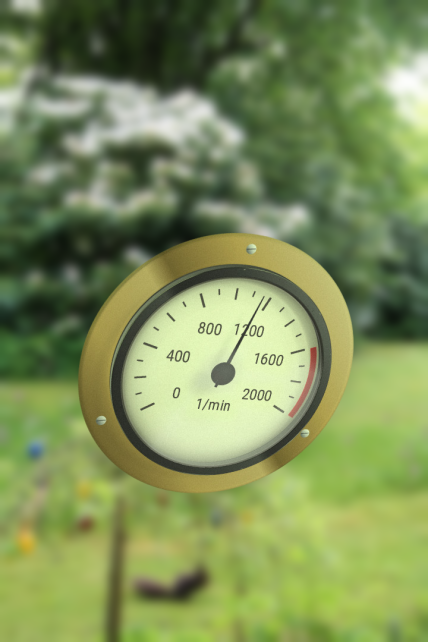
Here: 1150 rpm
